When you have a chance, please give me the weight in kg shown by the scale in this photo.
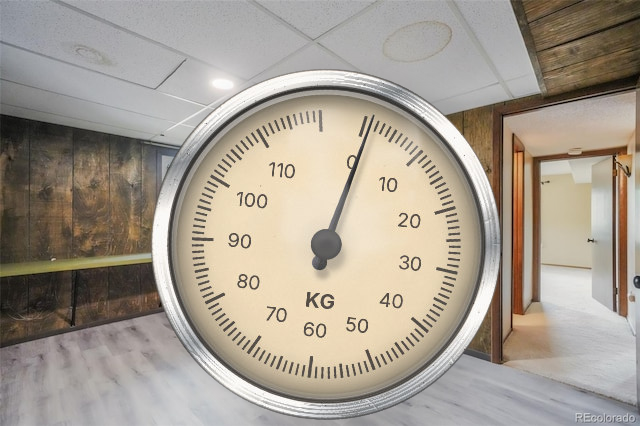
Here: 1 kg
